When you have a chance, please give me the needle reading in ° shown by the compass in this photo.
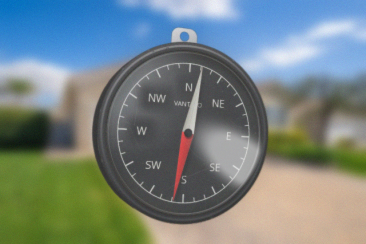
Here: 190 °
